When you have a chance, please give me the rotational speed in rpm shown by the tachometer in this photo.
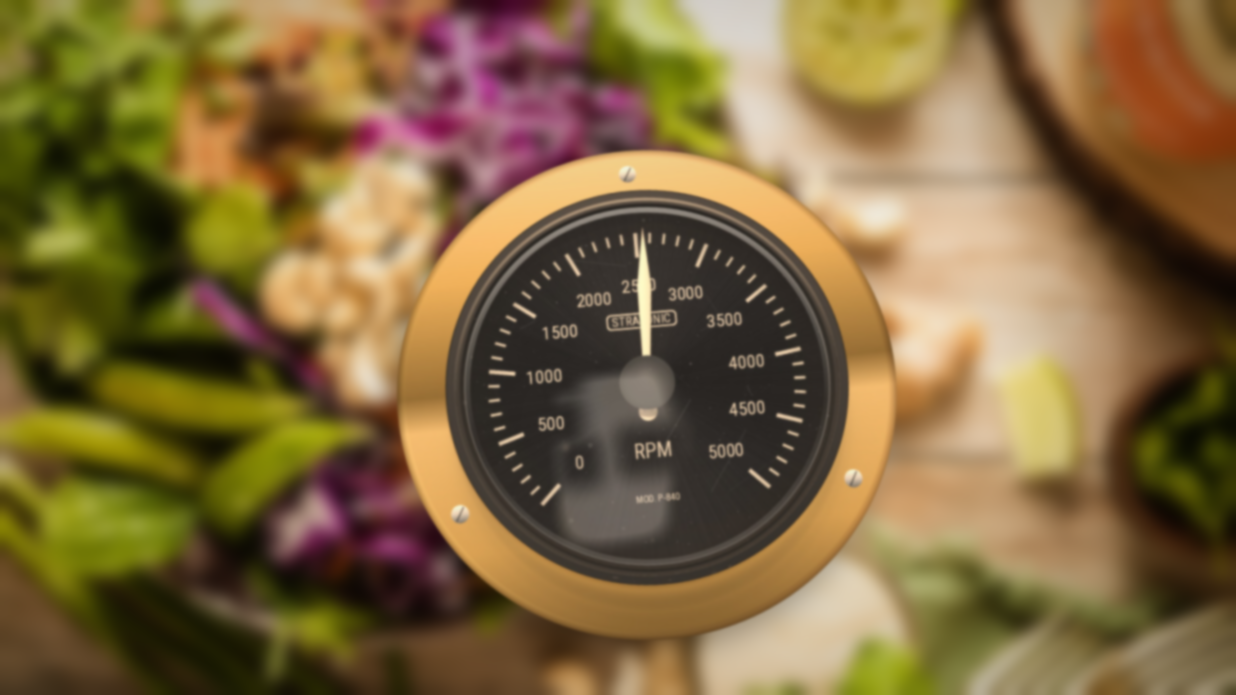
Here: 2550 rpm
